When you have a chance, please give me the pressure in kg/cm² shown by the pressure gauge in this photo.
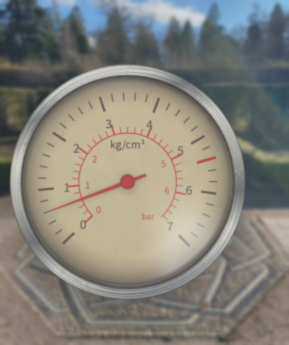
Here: 0.6 kg/cm²
